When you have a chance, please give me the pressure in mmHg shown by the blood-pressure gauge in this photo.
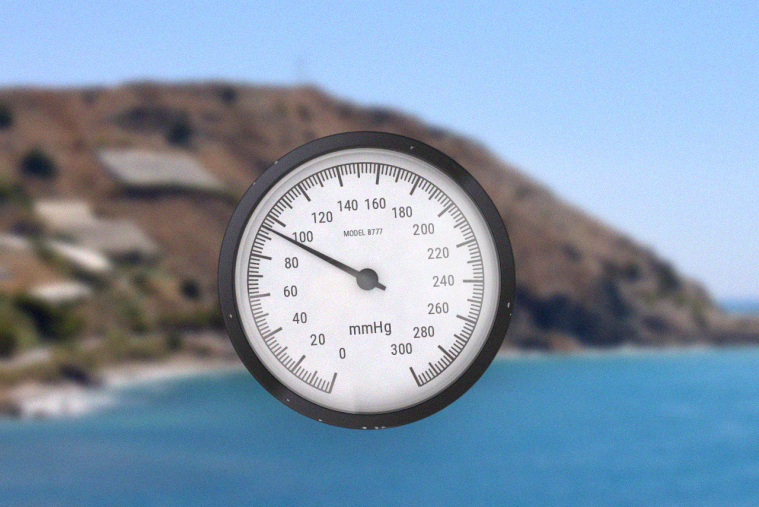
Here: 94 mmHg
